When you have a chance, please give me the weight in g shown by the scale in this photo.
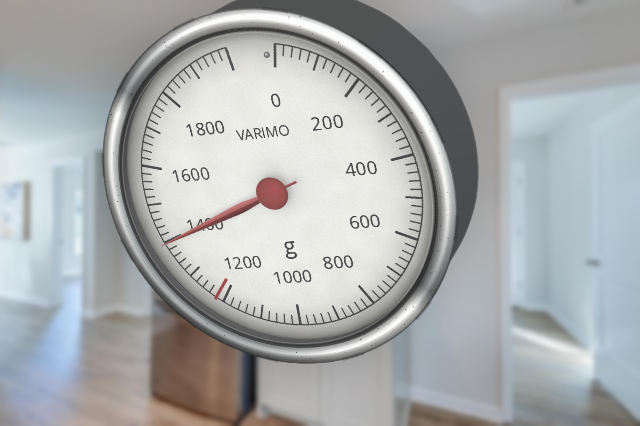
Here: 1400 g
